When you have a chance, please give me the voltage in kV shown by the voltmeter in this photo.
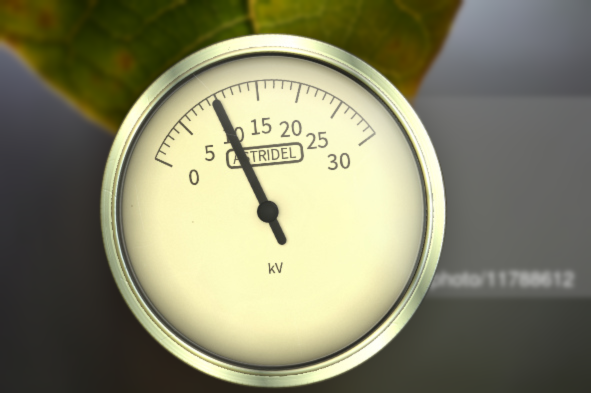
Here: 10 kV
